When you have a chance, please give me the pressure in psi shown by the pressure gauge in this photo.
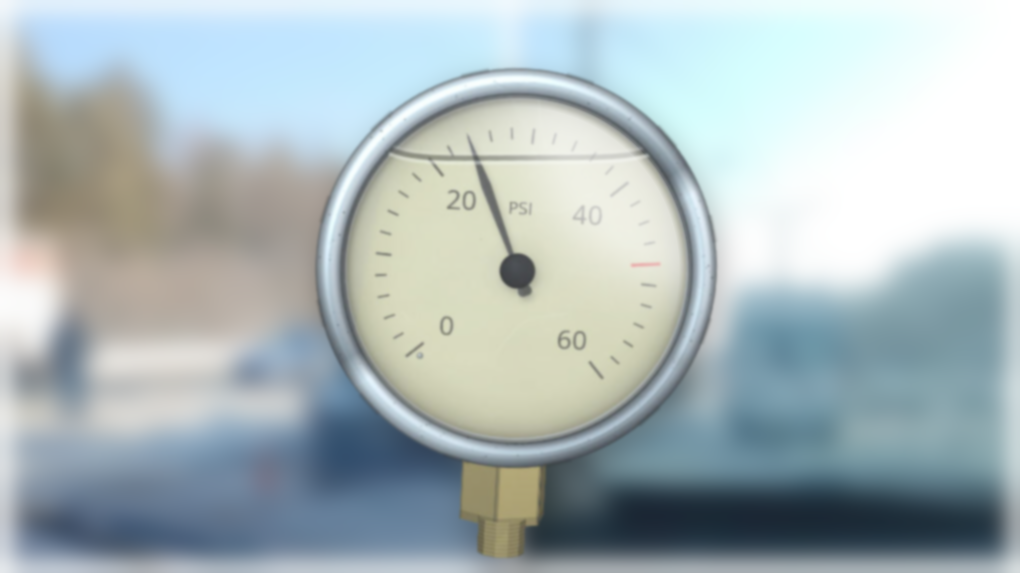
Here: 24 psi
